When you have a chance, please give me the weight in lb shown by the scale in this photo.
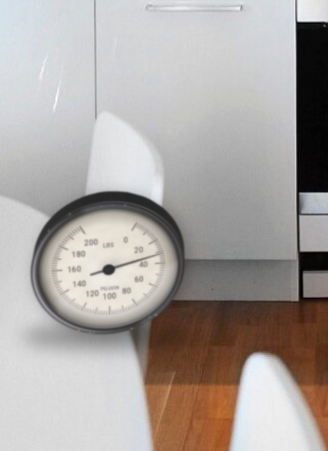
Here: 30 lb
